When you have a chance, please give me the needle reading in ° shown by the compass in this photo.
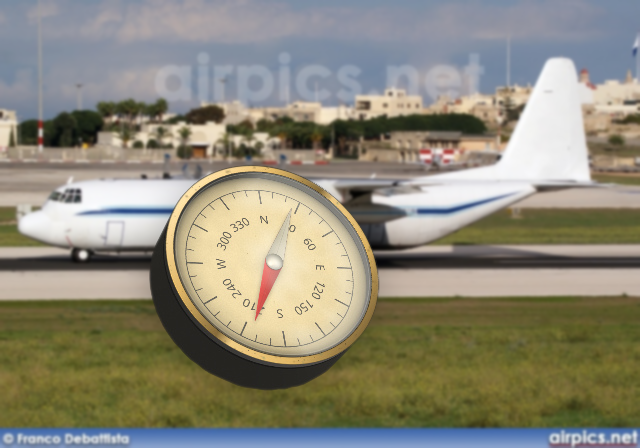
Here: 205 °
